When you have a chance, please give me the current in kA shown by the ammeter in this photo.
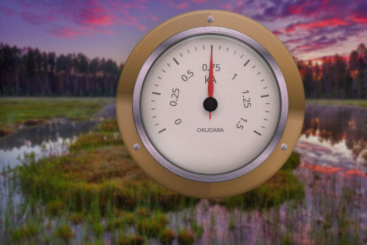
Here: 0.75 kA
